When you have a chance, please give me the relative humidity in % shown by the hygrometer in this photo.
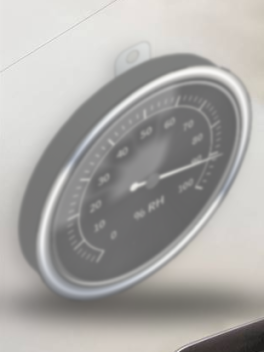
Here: 90 %
